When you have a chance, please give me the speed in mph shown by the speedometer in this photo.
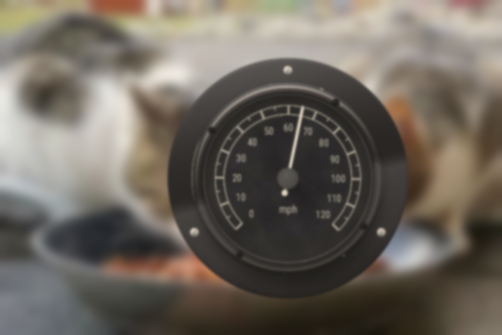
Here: 65 mph
